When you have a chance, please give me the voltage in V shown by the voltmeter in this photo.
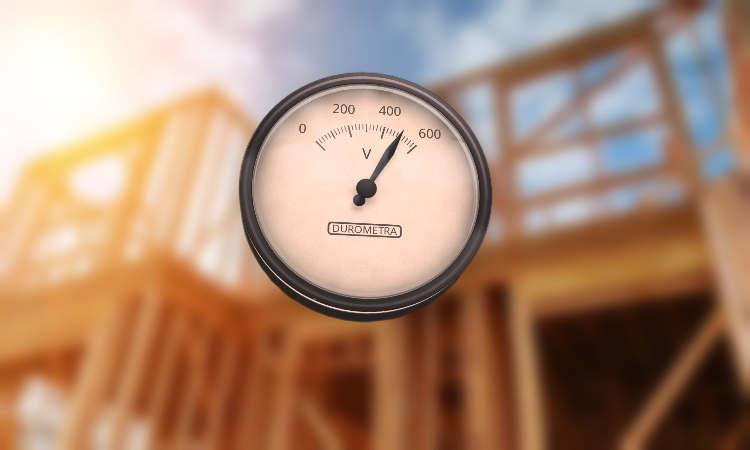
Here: 500 V
